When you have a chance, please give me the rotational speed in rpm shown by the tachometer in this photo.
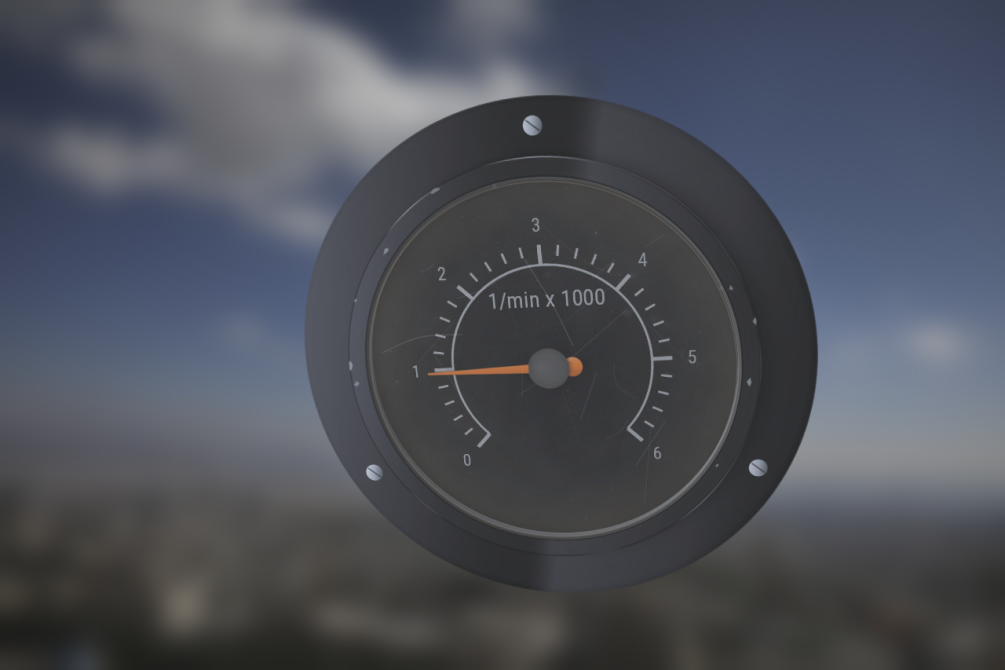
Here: 1000 rpm
